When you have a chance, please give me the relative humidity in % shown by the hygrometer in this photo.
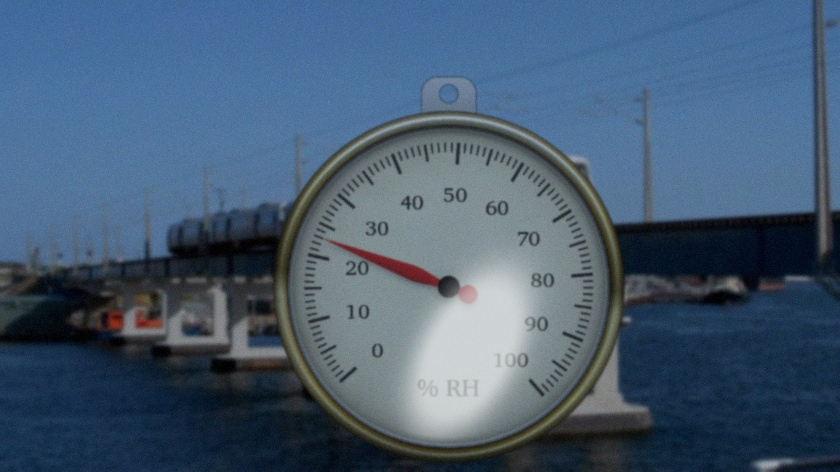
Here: 23 %
